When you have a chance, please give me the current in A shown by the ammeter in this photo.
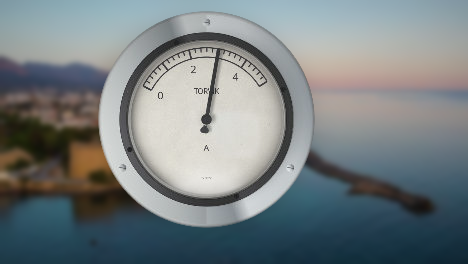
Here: 3 A
